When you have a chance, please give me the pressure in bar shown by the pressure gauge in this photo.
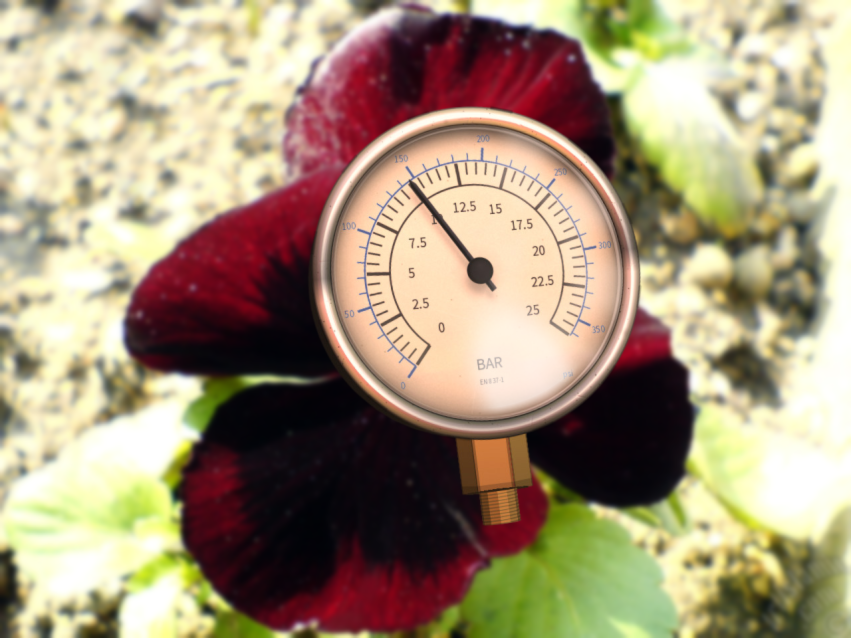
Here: 10 bar
